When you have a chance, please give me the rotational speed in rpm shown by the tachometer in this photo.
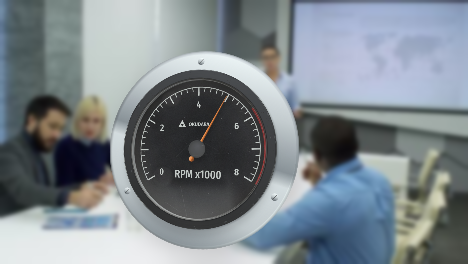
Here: 5000 rpm
